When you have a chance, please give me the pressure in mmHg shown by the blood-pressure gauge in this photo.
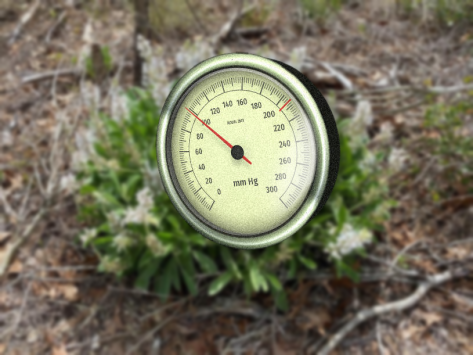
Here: 100 mmHg
